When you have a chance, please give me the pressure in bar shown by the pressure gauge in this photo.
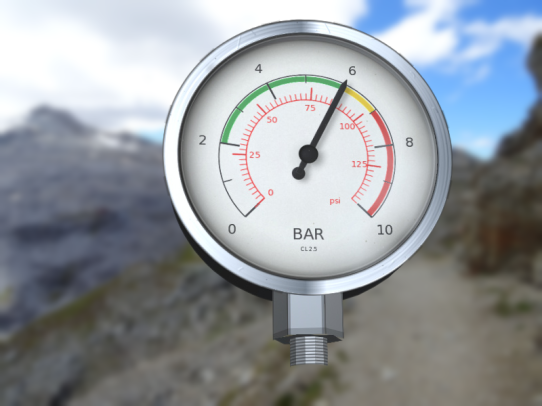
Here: 6 bar
